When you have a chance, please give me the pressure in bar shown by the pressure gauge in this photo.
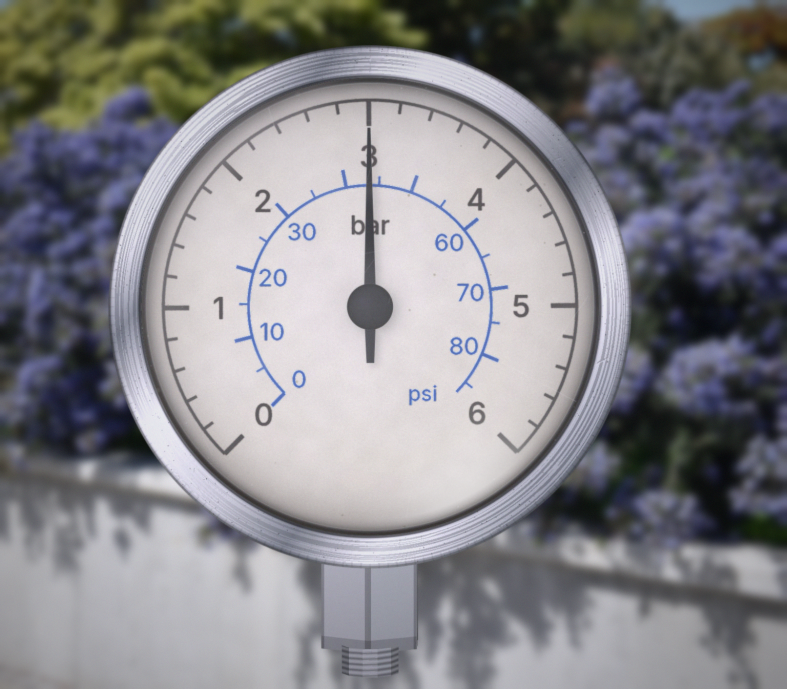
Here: 3 bar
